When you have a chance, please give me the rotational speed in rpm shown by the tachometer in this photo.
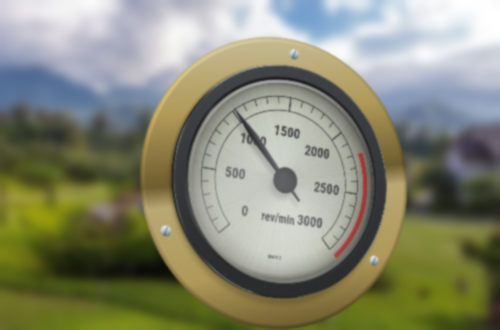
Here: 1000 rpm
